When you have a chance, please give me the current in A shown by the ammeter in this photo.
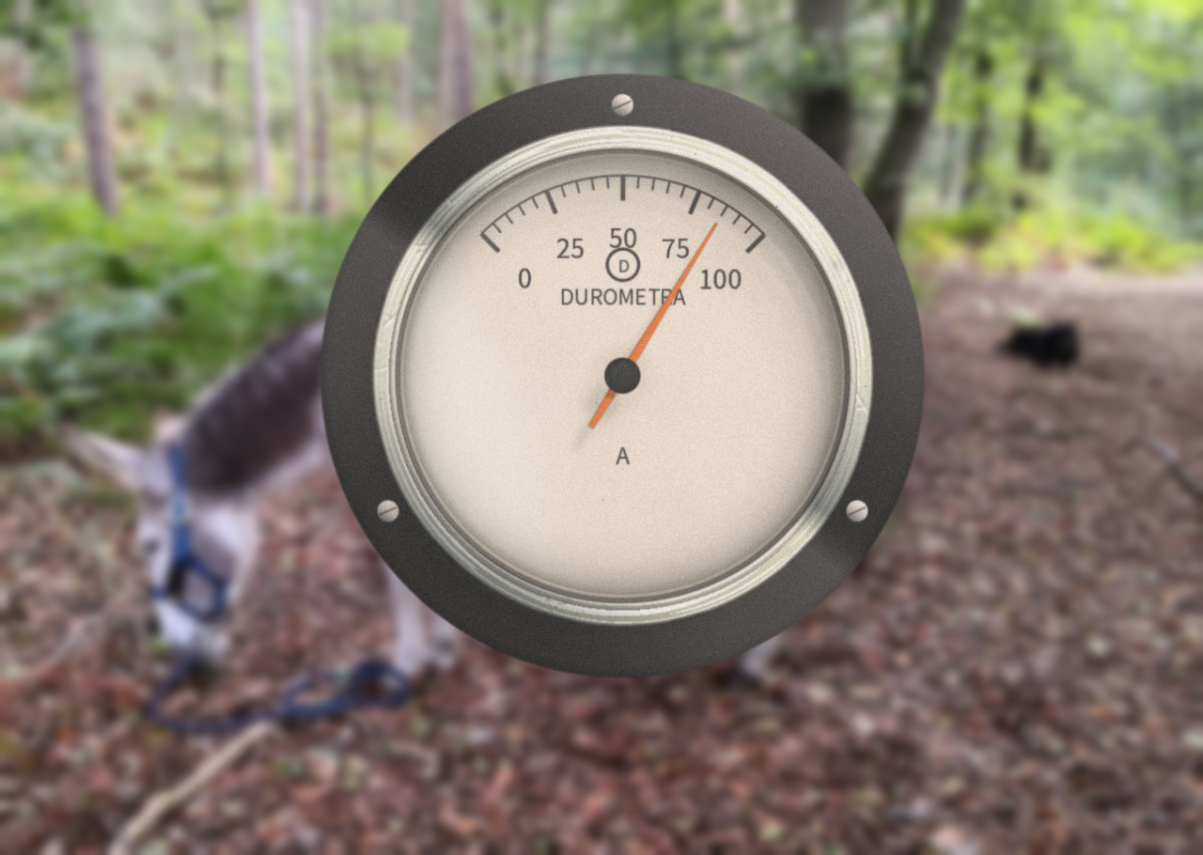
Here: 85 A
